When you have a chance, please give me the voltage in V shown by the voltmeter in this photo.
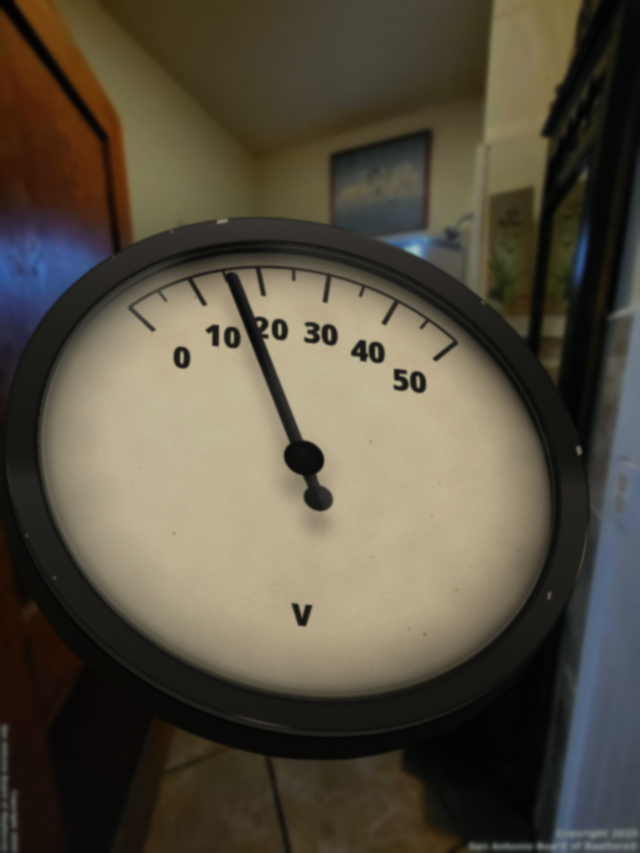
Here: 15 V
